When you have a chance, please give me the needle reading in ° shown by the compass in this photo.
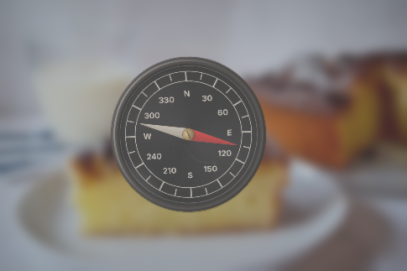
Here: 105 °
